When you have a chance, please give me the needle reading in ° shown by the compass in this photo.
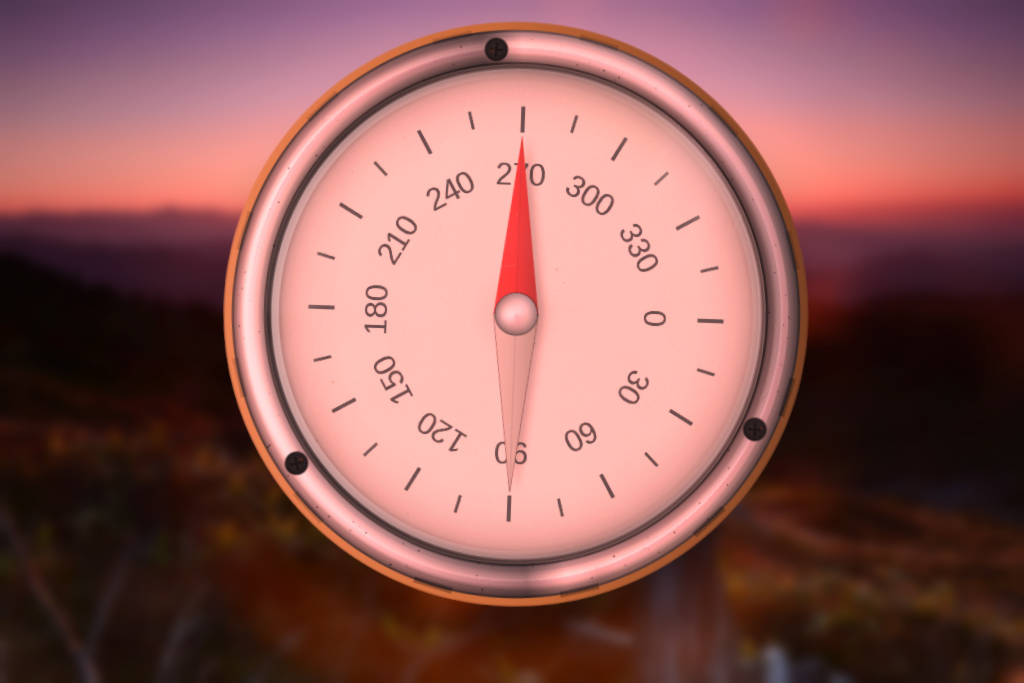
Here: 270 °
